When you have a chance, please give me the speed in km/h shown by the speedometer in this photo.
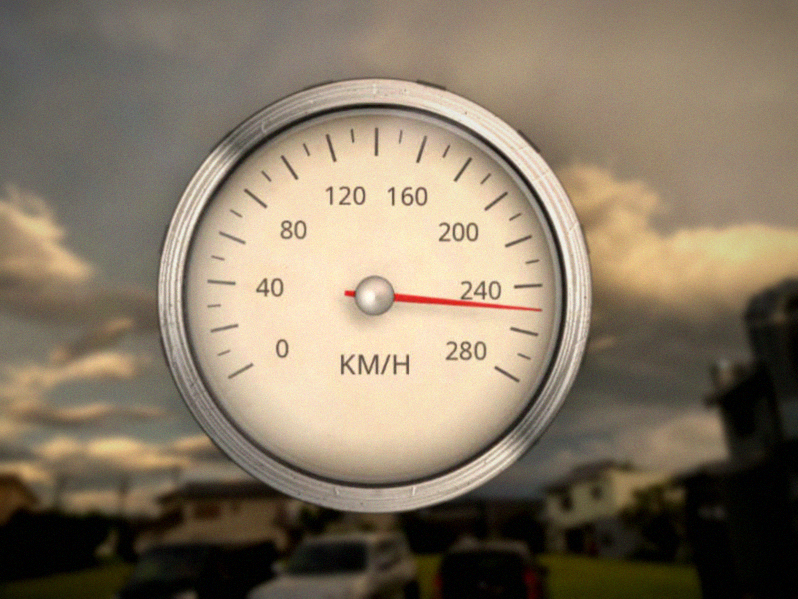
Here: 250 km/h
